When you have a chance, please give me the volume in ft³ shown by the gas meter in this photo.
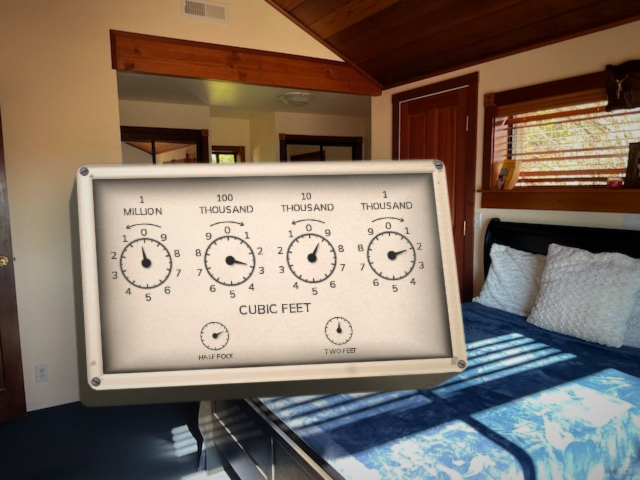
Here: 29200 ft³
